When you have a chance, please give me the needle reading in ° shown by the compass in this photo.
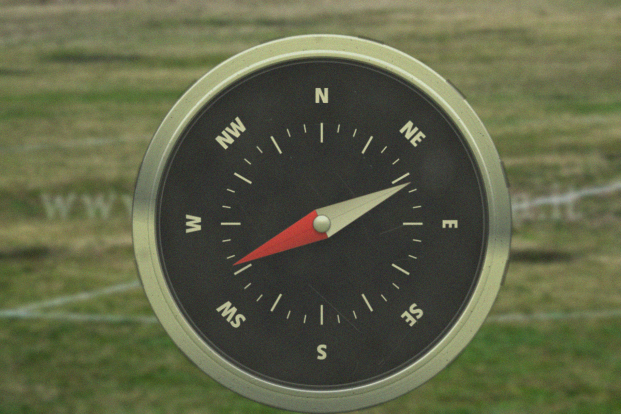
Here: 245 °
